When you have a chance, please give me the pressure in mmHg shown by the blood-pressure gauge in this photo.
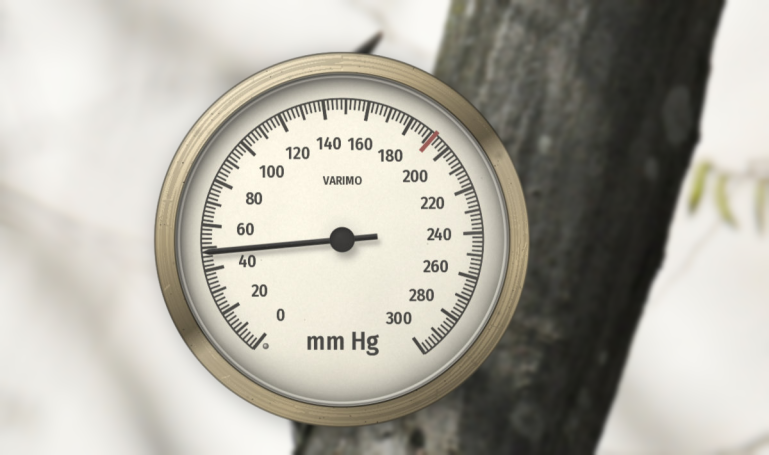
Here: 48 mmHg
